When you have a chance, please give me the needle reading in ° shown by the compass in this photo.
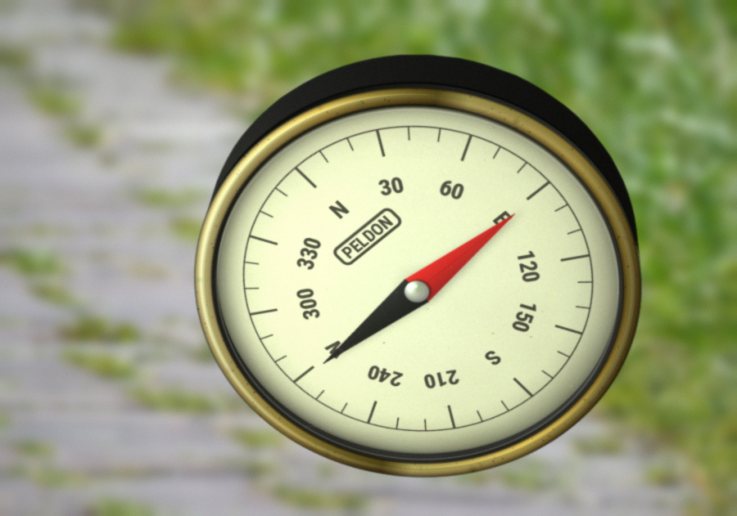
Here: 90 °
